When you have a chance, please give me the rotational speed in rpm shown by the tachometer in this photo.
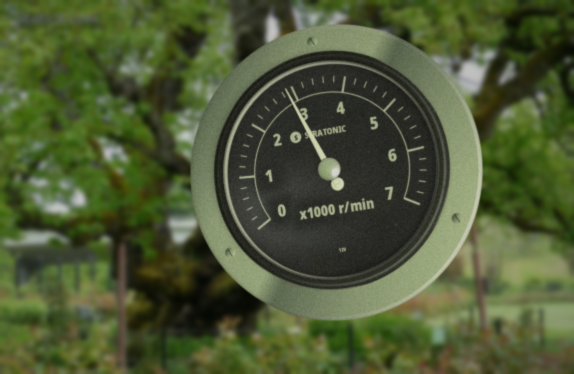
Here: 2900 rpm
